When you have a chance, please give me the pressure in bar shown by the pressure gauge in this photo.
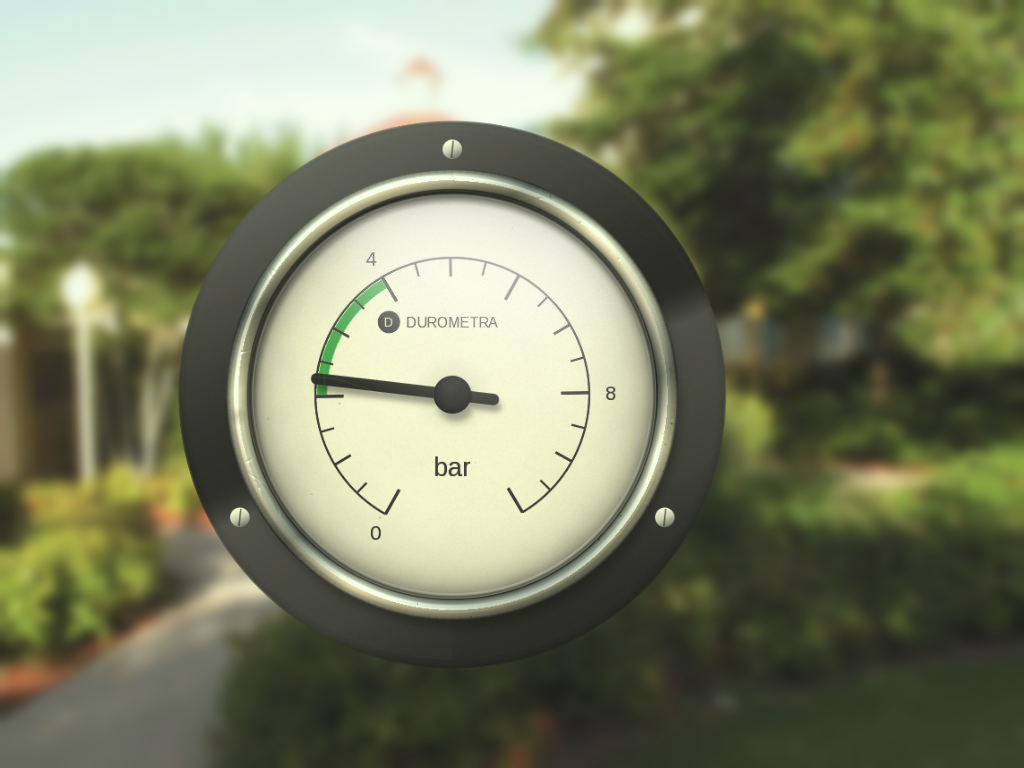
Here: 2.25 bar
